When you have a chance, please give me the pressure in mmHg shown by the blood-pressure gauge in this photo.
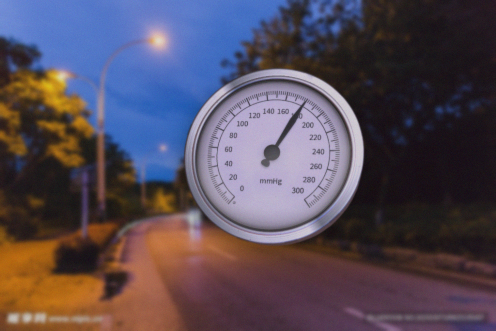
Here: 180 mmHg
